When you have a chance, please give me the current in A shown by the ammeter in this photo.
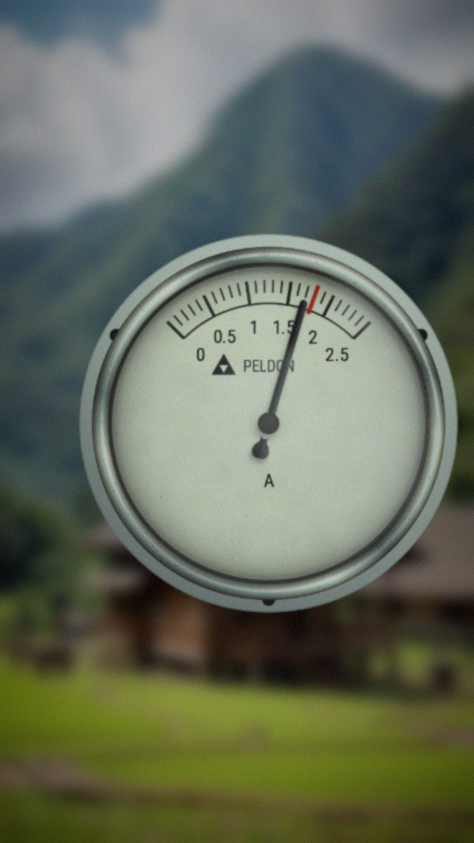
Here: 1.7 A
